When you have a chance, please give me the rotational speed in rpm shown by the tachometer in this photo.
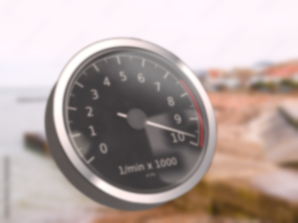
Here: 9750 rpm
